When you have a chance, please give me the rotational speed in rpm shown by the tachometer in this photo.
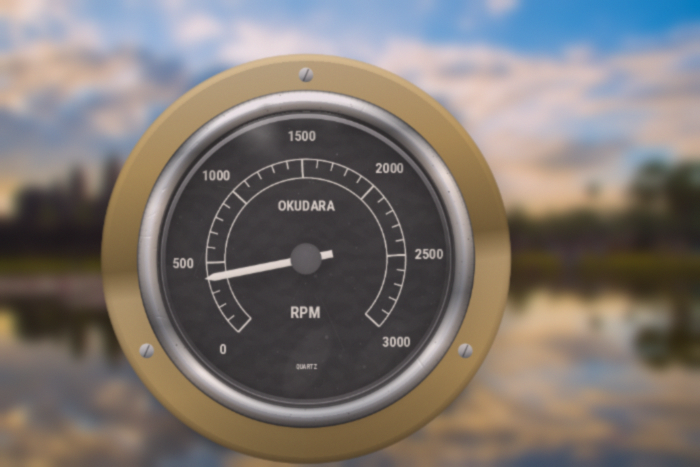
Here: 400 rpm
